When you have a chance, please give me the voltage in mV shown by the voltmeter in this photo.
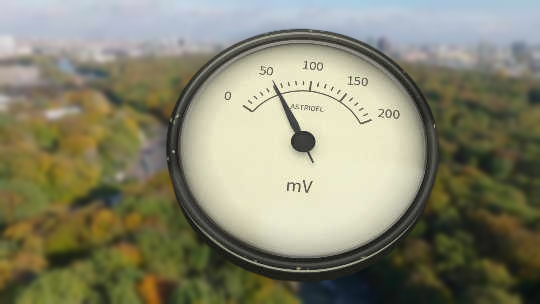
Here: 50 mV
